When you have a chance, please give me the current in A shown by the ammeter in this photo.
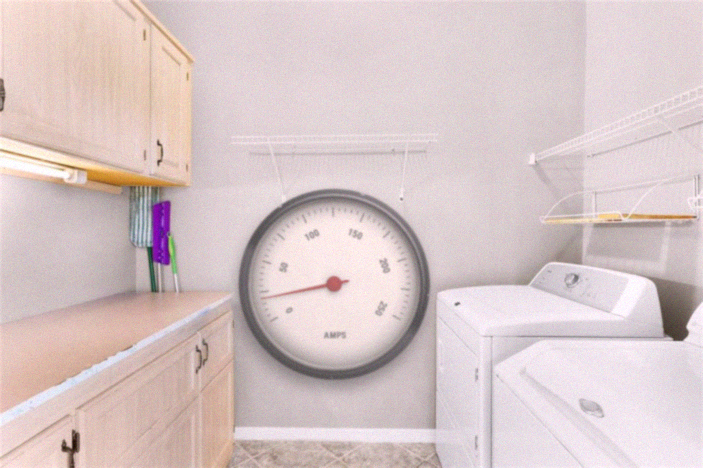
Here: 20 A
